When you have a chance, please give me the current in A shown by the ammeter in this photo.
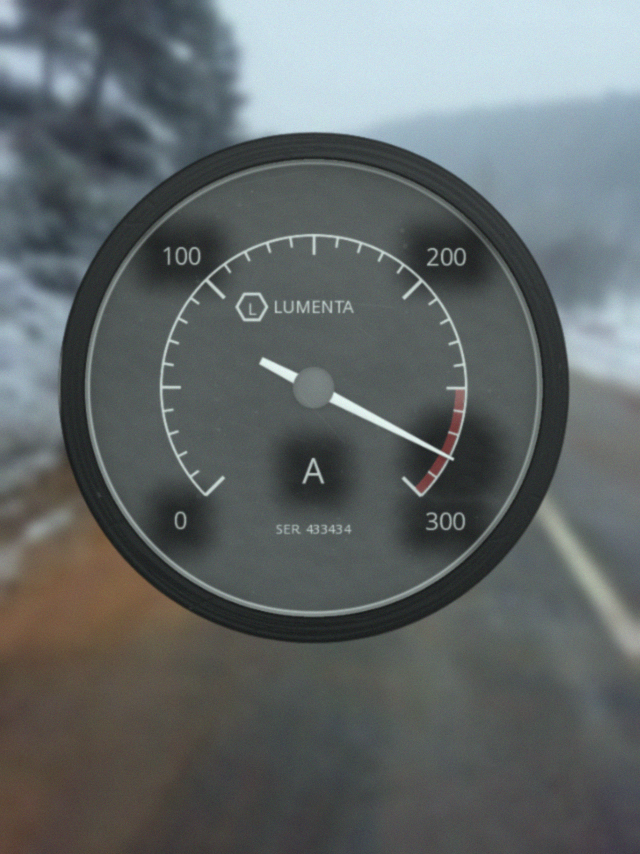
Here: 280 A
